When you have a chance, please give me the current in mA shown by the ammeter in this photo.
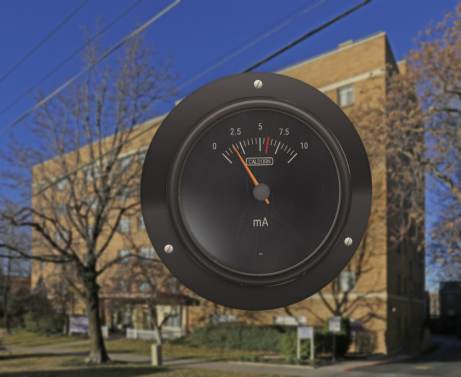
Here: 1.5 mA
